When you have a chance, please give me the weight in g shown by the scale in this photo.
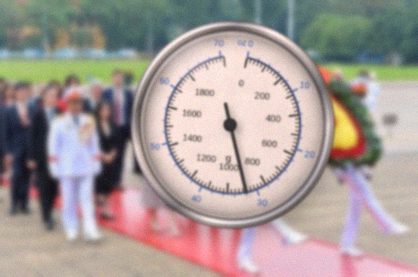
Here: 900 g
